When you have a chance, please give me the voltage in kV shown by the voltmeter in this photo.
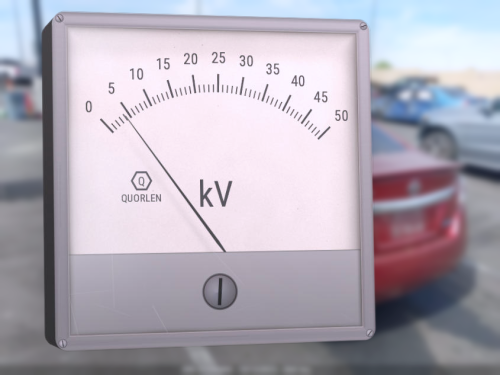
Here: 4 kV
